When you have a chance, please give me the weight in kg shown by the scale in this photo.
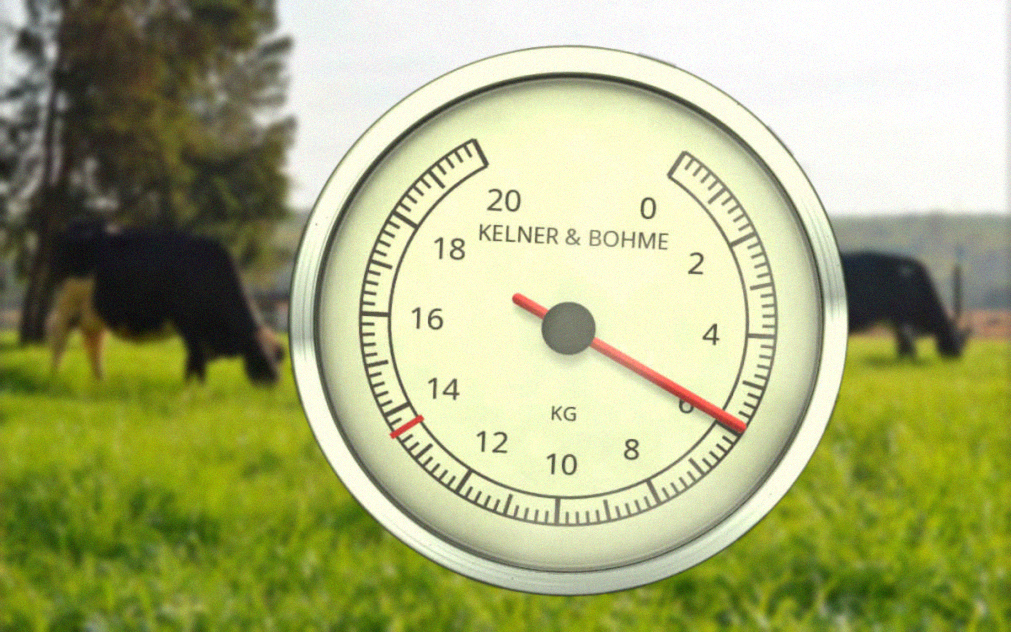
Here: 5.8 kg
